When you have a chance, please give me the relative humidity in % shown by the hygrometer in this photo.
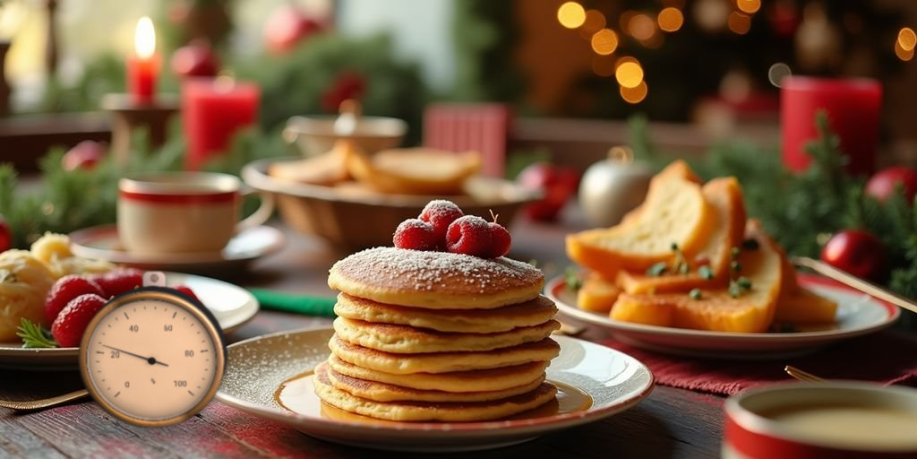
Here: 24 %
